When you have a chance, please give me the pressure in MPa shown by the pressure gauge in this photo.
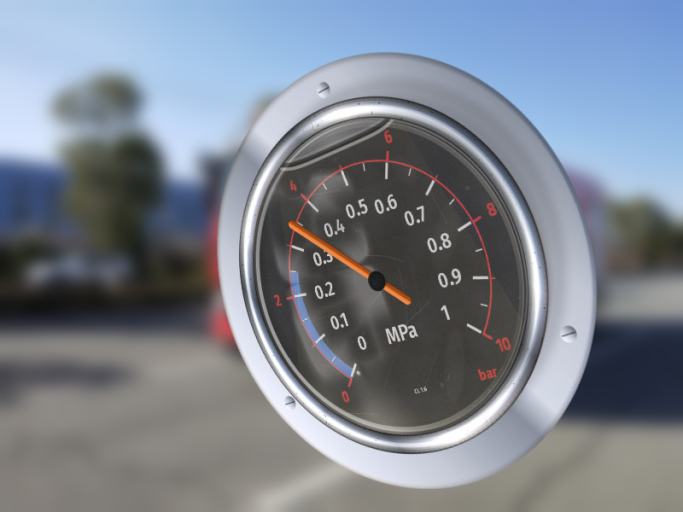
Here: 0.35 MPa
